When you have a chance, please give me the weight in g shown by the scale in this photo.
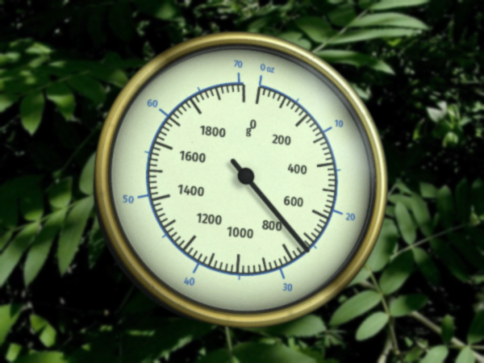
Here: 740 g
